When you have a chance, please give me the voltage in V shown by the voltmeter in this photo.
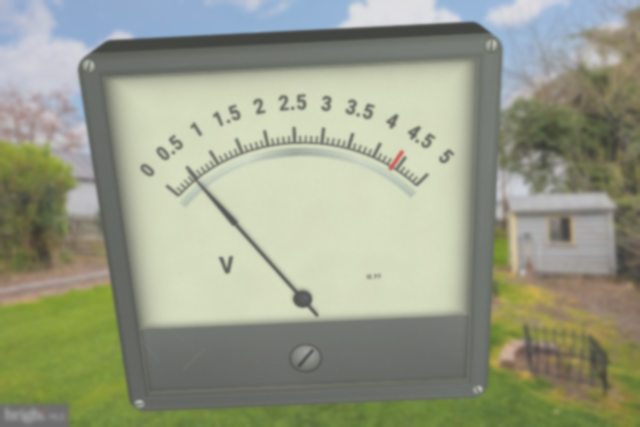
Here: 0.5 V
